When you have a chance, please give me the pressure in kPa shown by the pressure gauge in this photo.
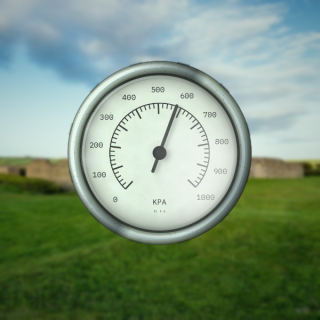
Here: 580 kPa
